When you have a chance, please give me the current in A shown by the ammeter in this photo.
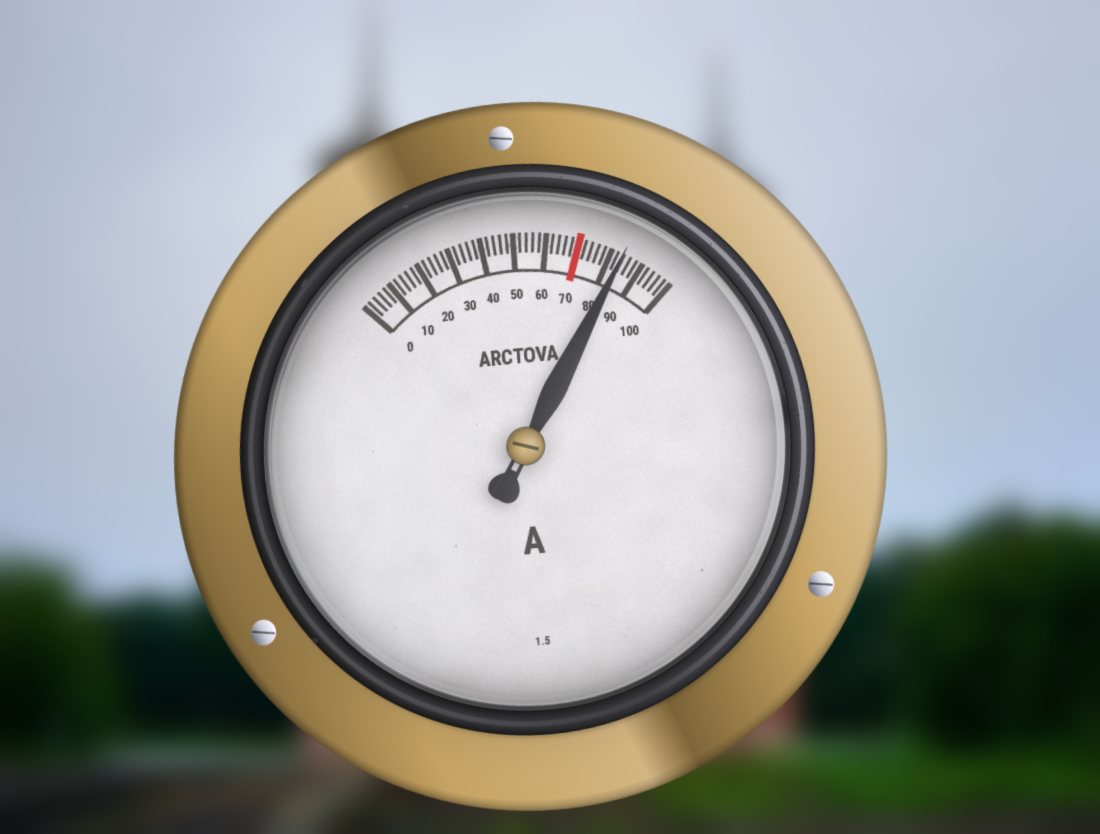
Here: 84 A
